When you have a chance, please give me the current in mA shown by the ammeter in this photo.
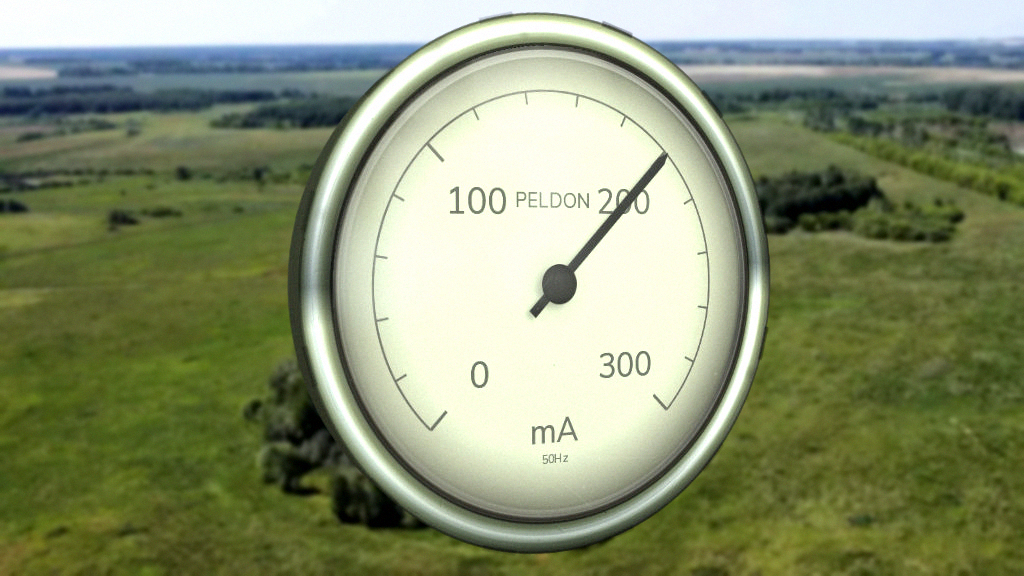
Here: 200 mA
